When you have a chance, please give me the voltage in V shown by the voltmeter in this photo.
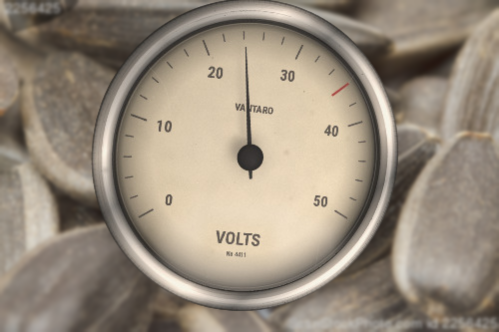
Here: 24 V
